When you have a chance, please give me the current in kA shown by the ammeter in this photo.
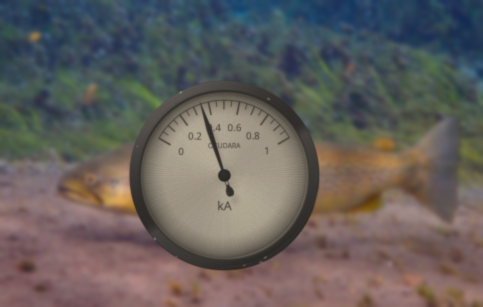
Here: 0.35 kA
